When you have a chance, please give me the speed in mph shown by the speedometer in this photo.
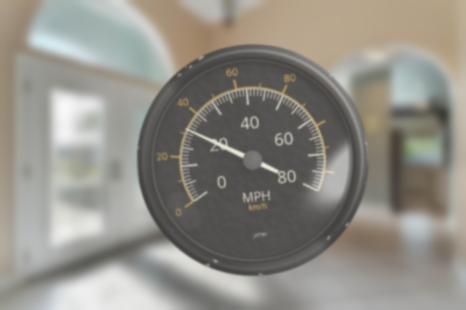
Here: 20 mph
